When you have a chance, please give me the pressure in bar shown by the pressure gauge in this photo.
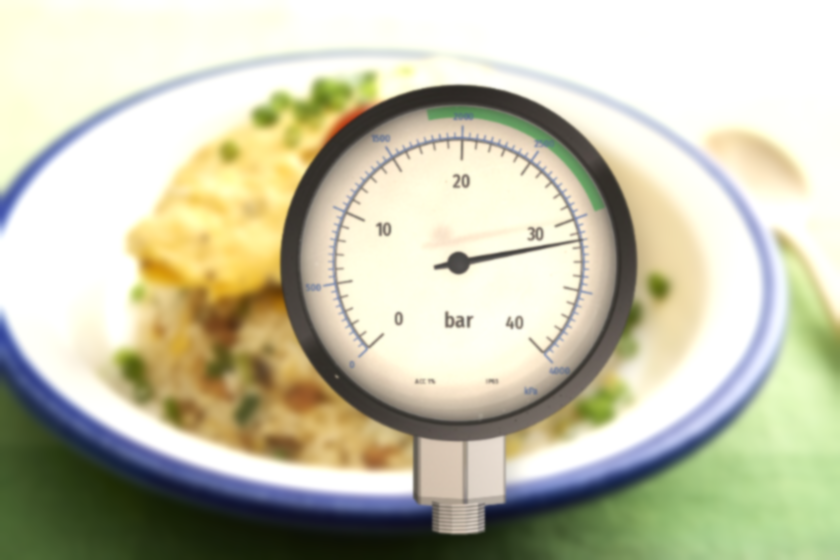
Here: 31.5 bar
